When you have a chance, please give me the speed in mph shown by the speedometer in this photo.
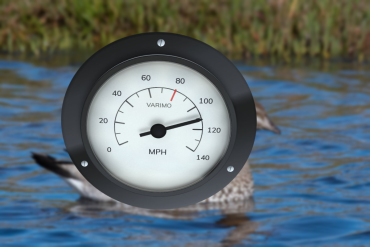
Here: 110 mph
